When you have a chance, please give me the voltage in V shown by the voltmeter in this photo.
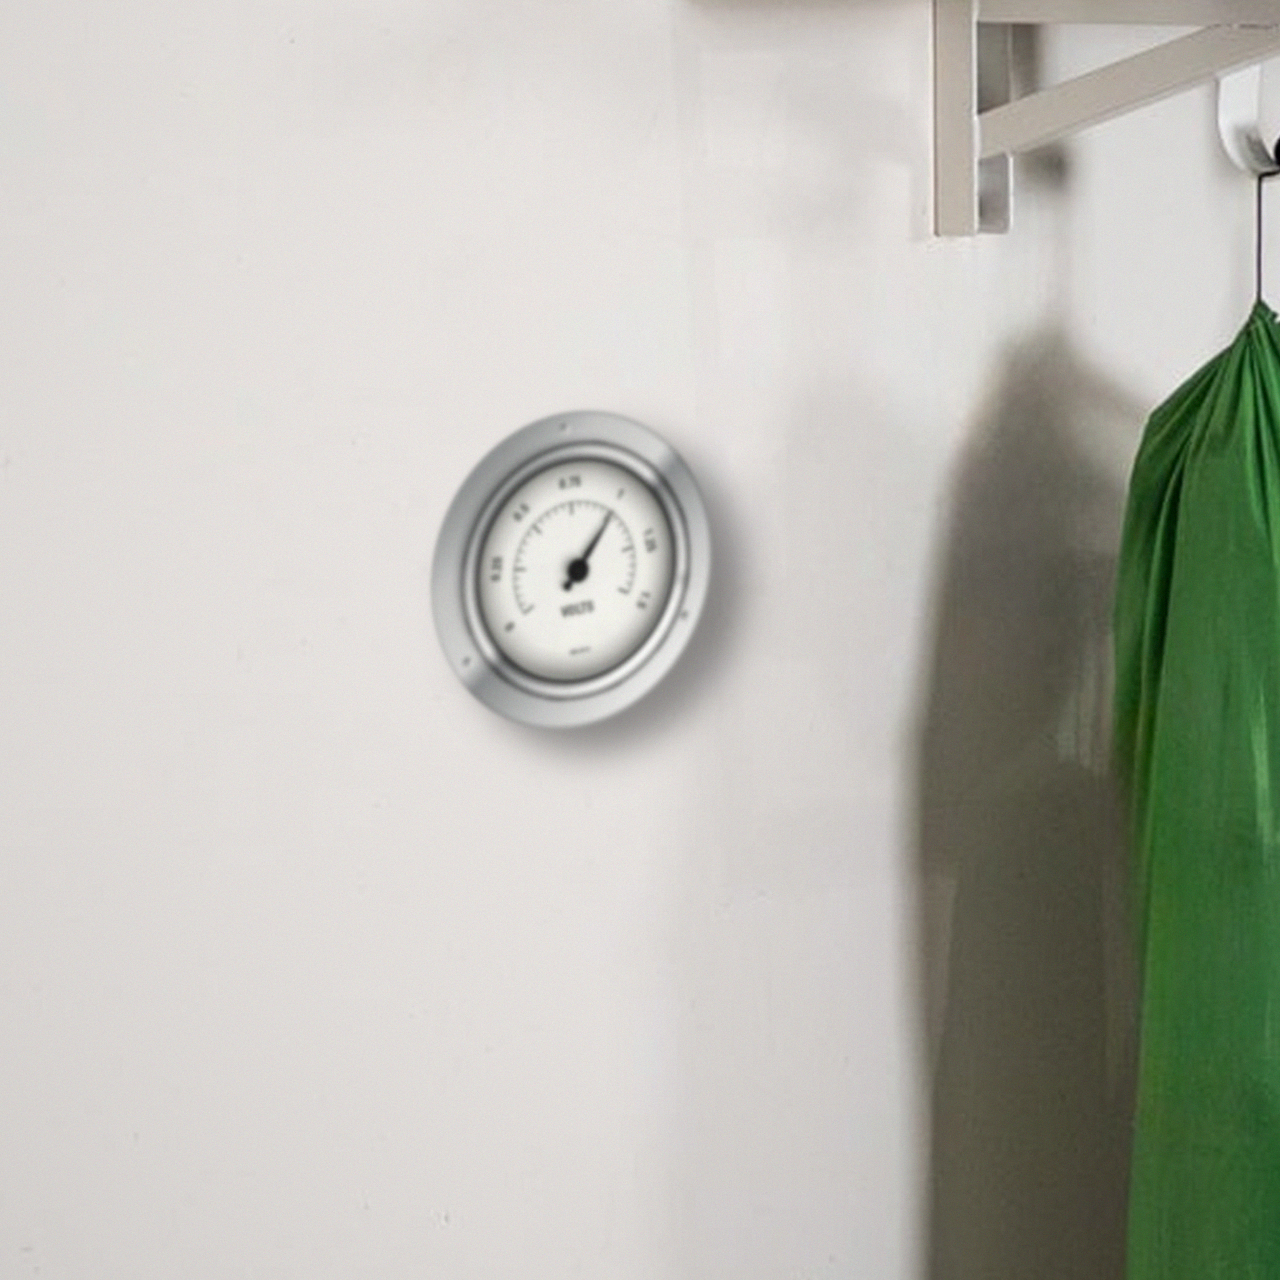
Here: 1 V
